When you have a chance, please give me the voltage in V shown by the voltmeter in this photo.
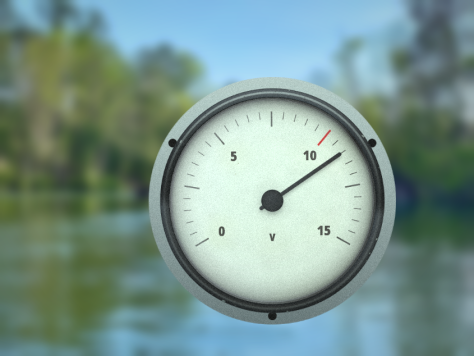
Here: 11 V
